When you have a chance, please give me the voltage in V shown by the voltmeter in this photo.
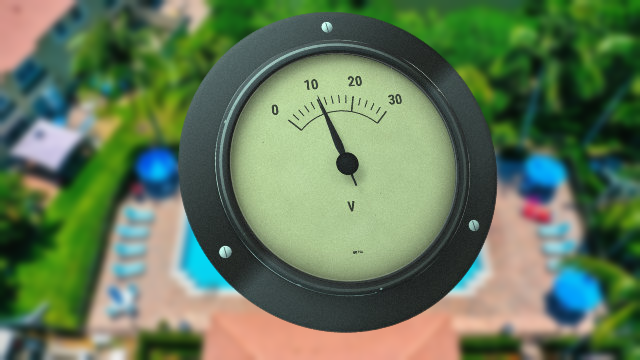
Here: 10 V
